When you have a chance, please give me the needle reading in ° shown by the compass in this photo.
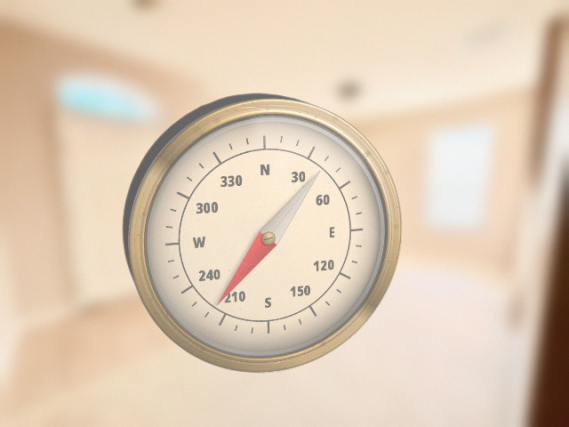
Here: 220 °
